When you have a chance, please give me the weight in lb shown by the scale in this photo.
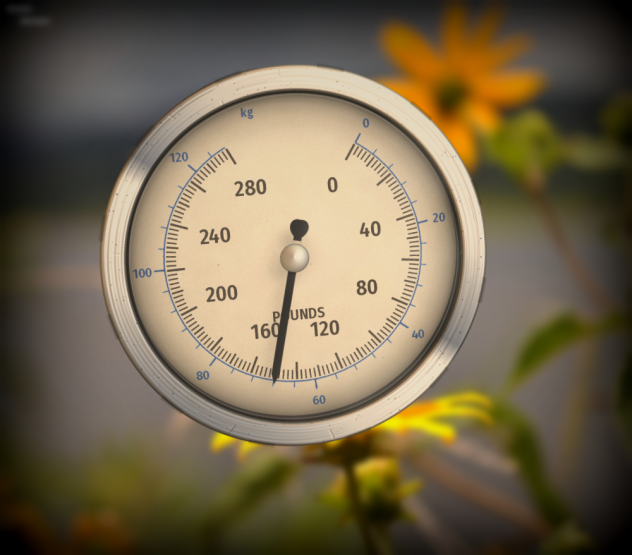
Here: 150 lb
